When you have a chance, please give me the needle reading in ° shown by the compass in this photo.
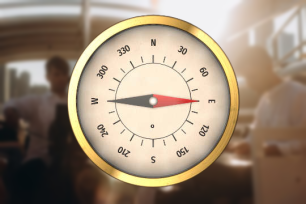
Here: 90 °
